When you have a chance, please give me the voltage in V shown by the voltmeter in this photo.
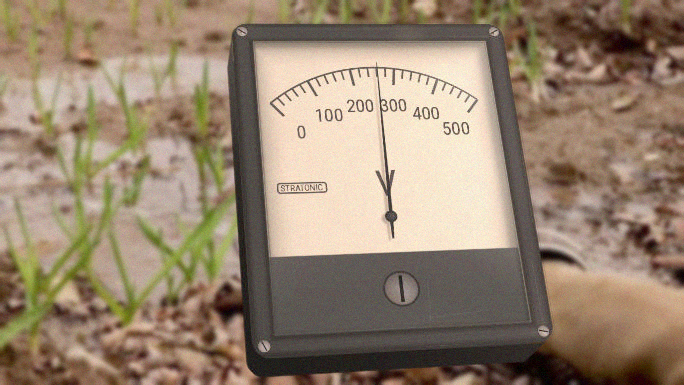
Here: 260 V
